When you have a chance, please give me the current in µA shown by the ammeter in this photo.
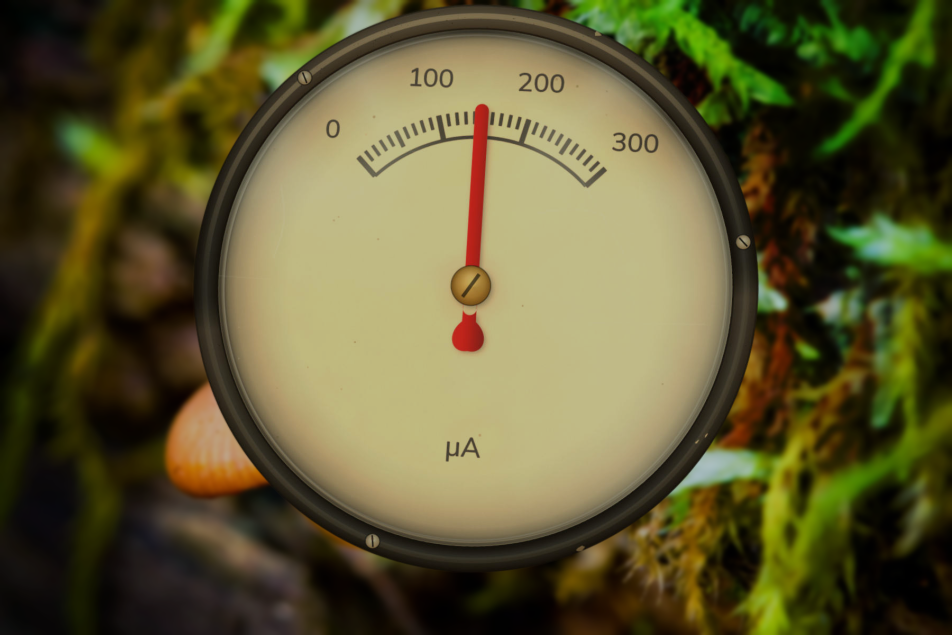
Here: 150 µA
